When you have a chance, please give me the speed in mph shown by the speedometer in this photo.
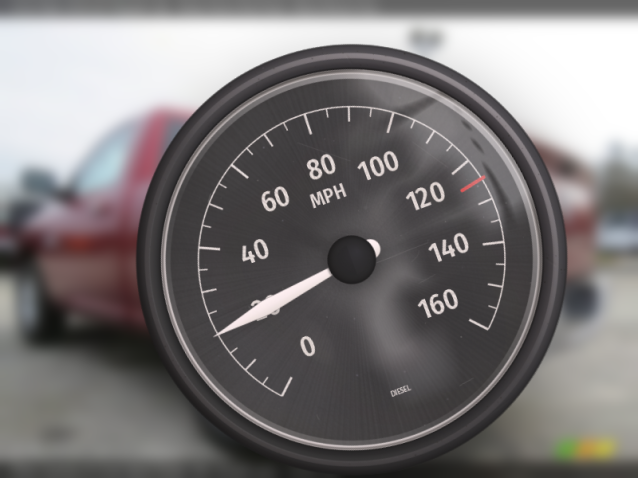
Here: 20 mph
